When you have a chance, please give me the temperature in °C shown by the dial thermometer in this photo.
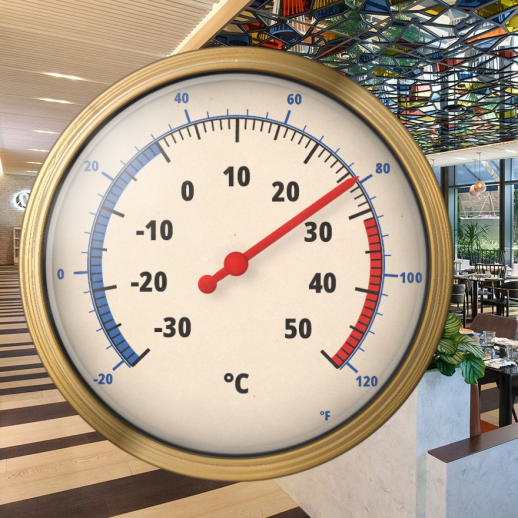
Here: 26 °C
